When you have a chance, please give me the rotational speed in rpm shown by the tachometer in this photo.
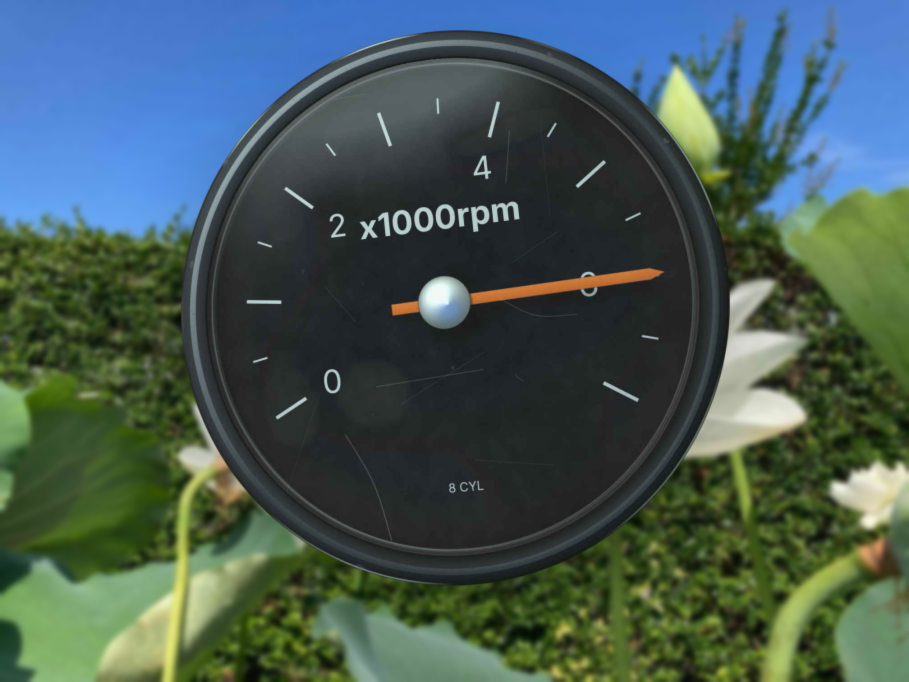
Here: 6000 rpm
